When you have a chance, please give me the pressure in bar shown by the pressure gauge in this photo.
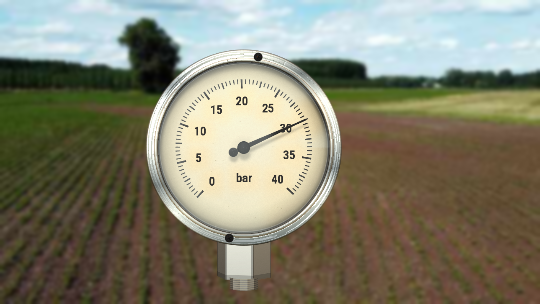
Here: 30 bar
